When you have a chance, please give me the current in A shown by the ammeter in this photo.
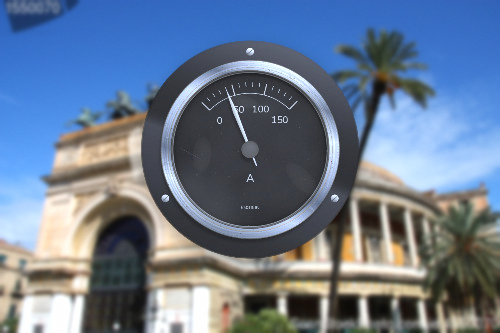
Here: 40 A
